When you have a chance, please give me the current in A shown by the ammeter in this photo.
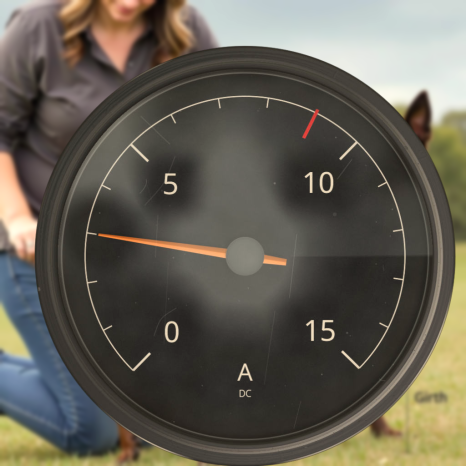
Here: 3 A
